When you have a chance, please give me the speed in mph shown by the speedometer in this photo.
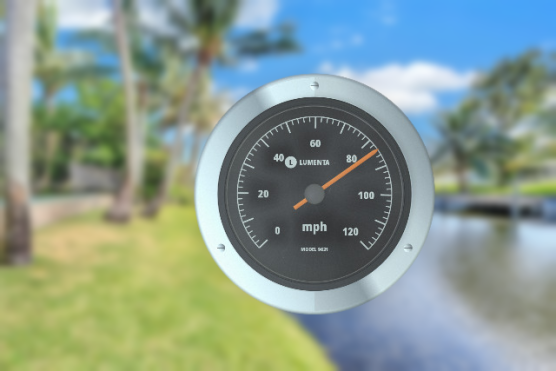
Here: 84 mph
